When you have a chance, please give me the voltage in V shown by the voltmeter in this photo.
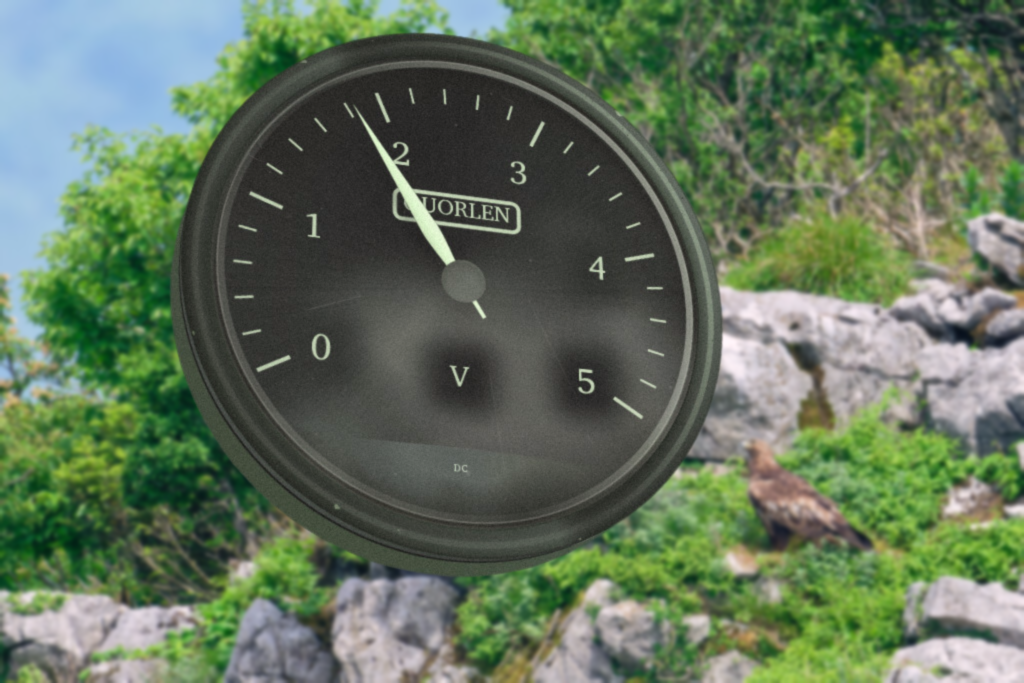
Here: 1.8 V
